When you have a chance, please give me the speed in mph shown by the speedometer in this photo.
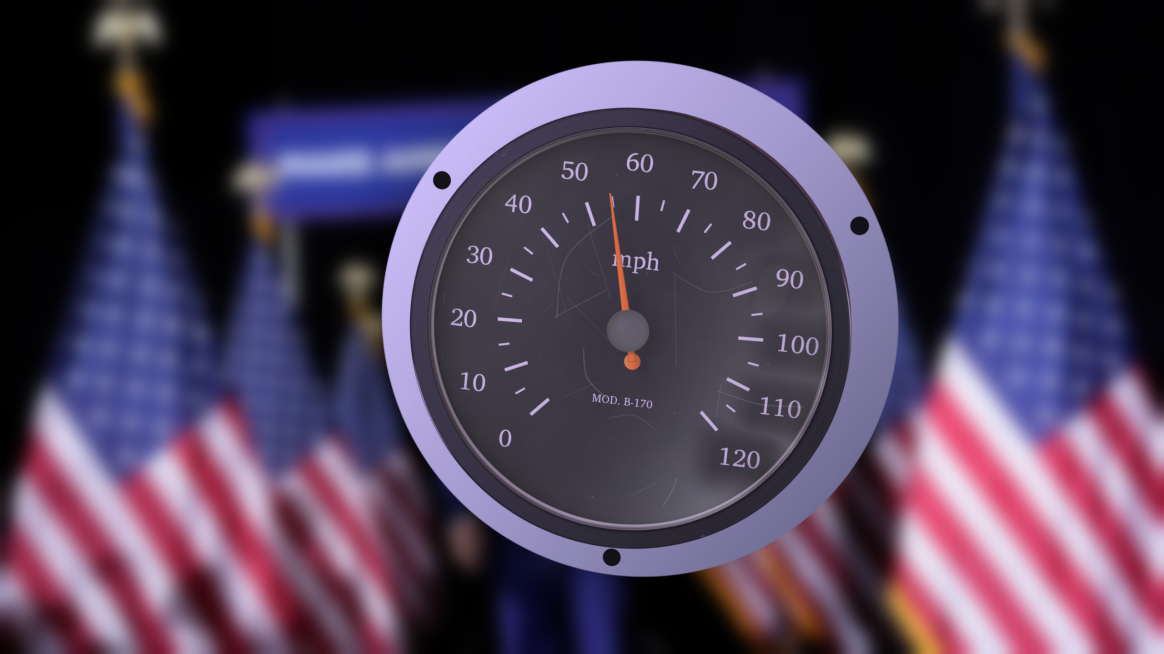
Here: 55 mph
